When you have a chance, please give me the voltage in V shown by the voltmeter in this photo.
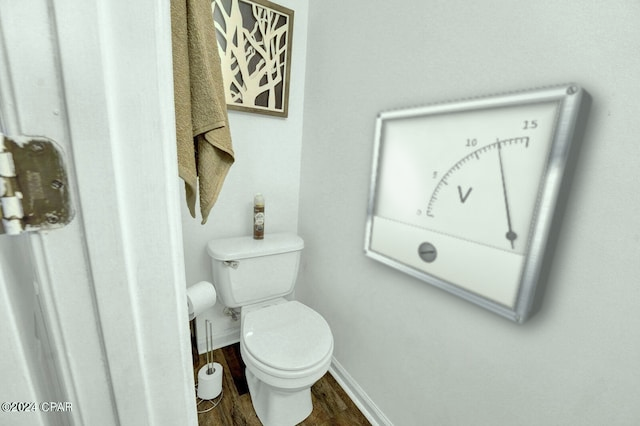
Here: 12.5 V
